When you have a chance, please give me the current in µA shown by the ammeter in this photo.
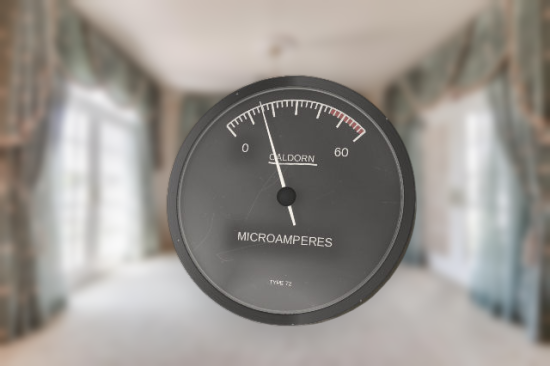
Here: 16 µA
